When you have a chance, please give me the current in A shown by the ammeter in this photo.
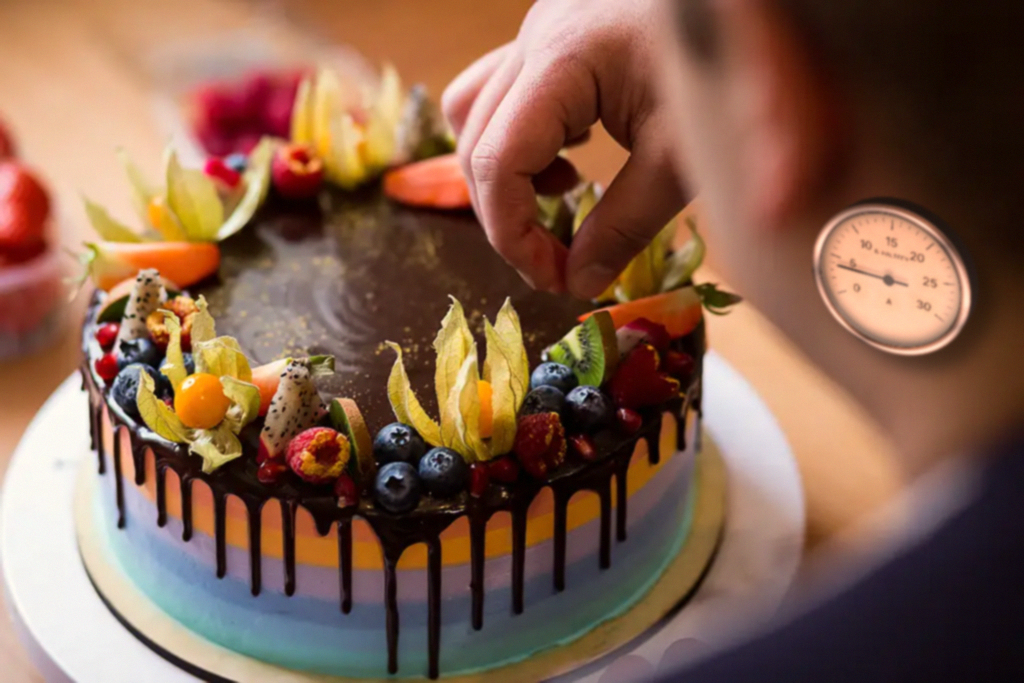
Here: 4 A
